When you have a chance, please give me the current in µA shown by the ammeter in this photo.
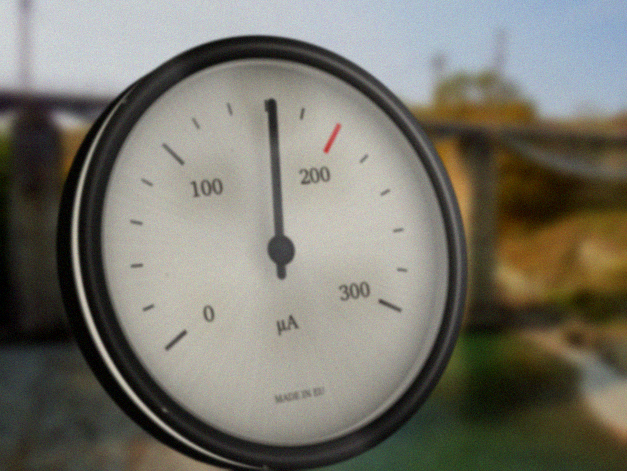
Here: 160 µA
